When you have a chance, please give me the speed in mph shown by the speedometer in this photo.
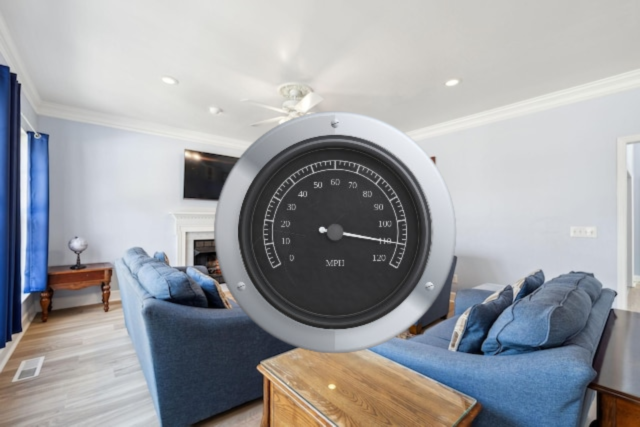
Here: 110 mph
